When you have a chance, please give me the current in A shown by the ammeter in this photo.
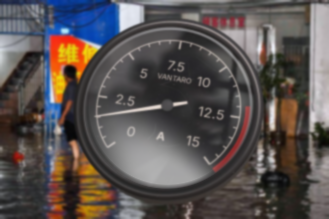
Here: 1.5 A
